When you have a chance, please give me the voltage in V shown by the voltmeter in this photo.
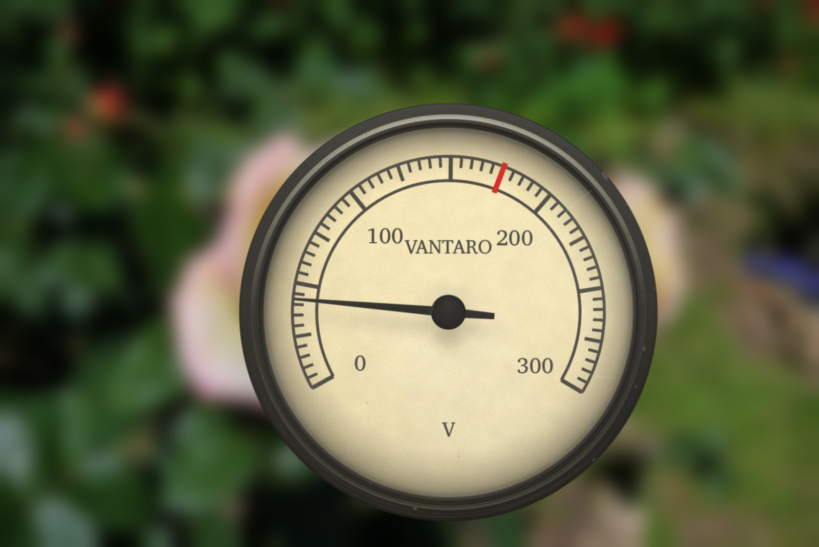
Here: 42.5 V
